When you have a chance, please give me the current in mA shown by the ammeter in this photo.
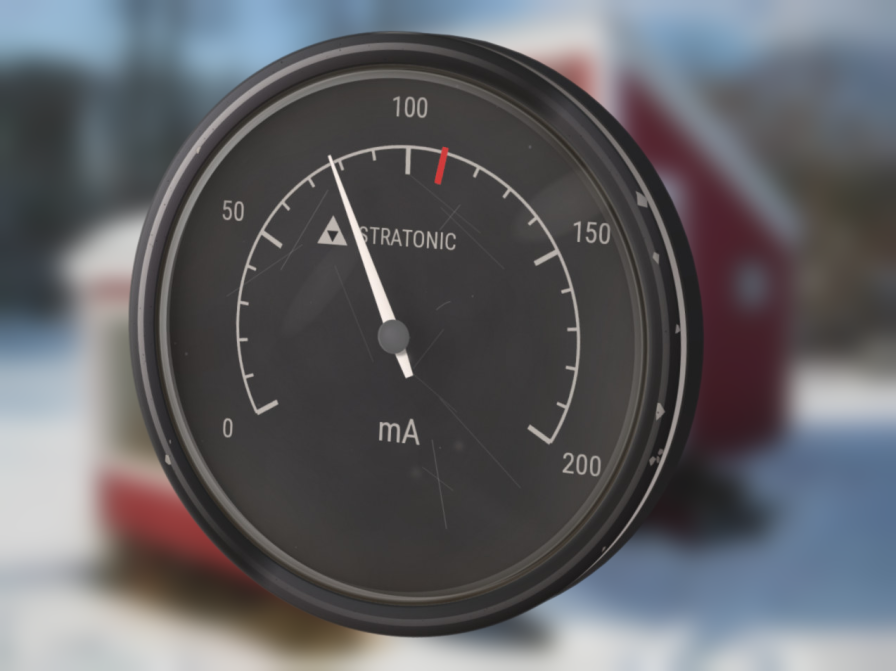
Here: 80 mA
